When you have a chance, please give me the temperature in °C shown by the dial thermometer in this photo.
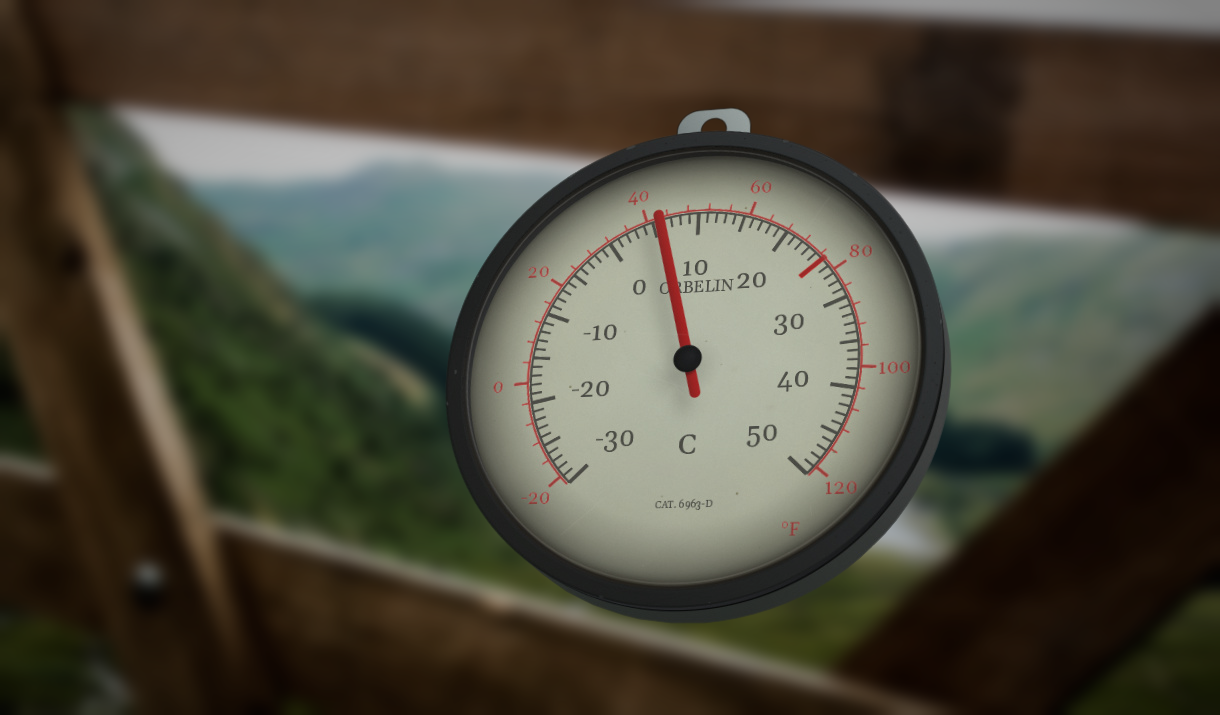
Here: 6 °C
